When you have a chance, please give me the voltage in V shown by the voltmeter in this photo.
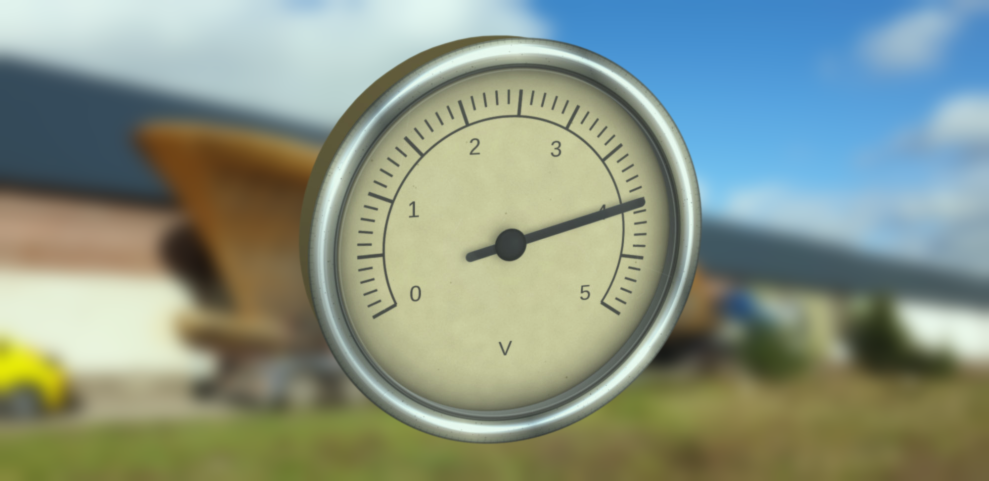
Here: 4 V
